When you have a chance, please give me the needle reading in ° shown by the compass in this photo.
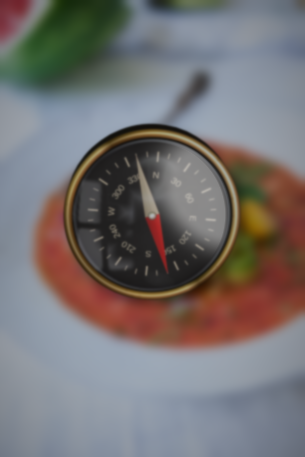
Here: 160 °
